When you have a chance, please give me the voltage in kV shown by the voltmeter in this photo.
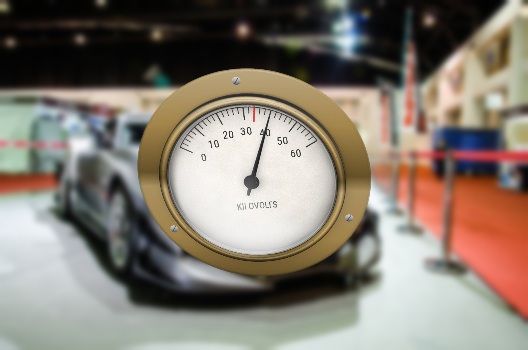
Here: 40 kV
